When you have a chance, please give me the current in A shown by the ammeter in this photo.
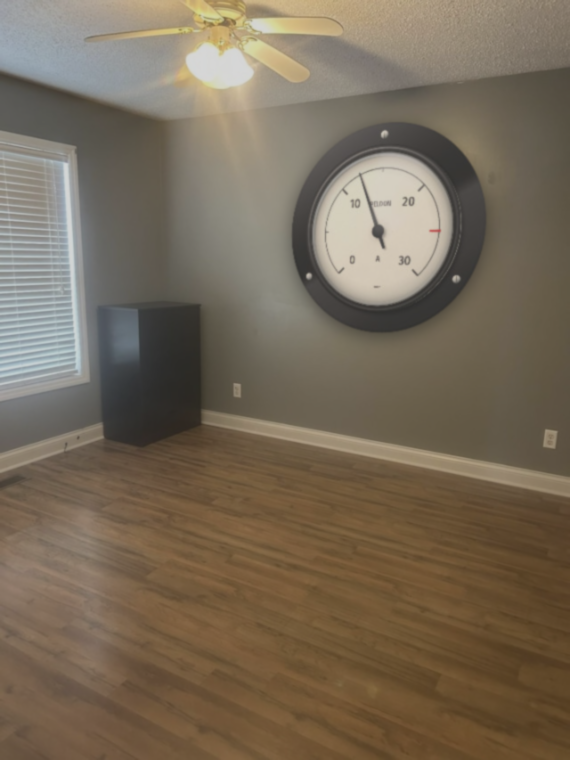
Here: 12.5 A
